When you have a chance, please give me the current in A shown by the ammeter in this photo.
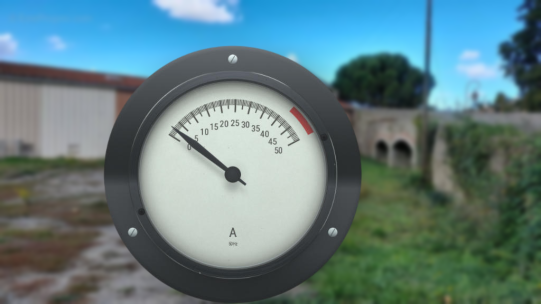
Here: 2.5 A
